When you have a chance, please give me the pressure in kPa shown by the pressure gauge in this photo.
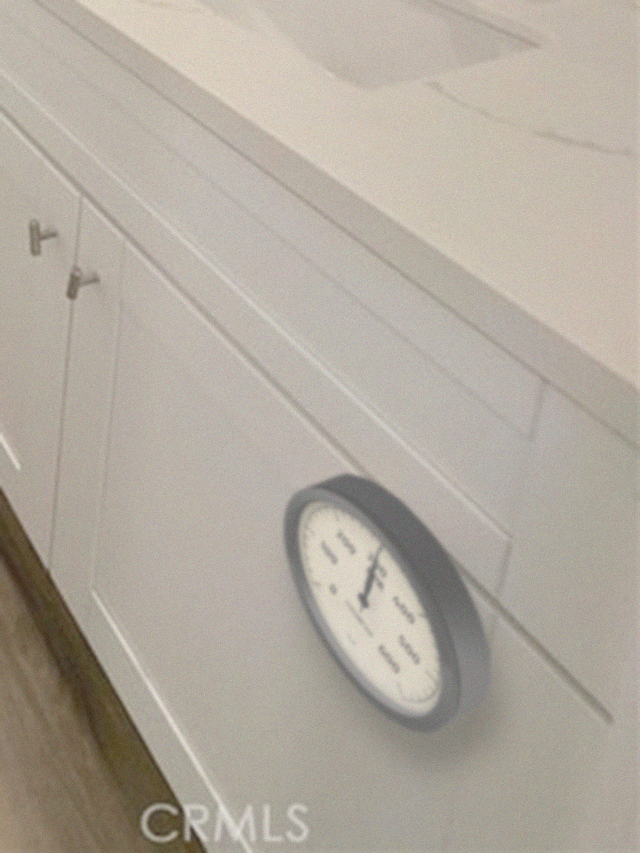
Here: 300 kPa
